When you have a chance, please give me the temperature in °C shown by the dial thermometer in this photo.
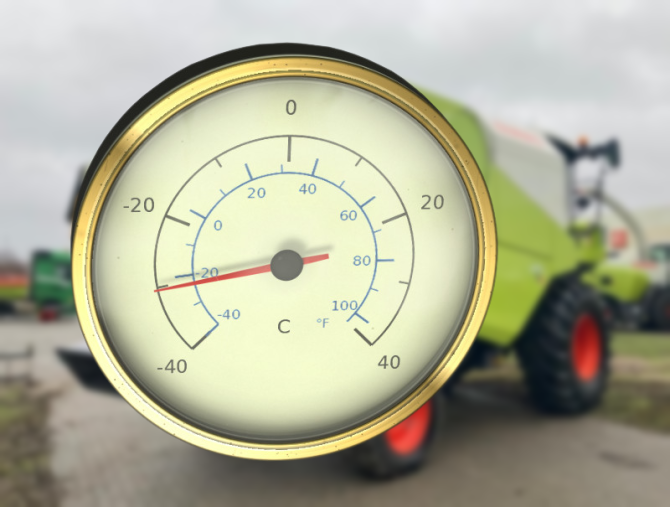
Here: -30 °C
